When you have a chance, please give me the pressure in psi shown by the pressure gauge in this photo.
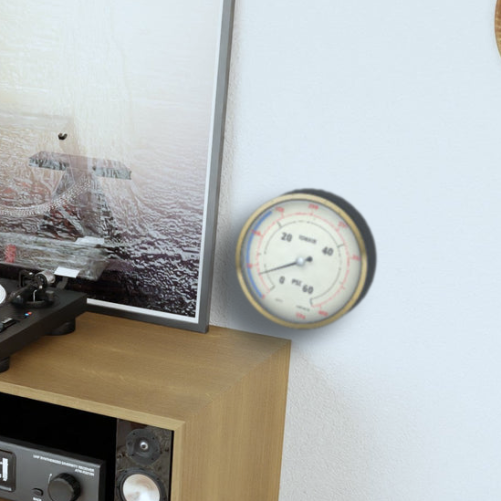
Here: 5 psi
